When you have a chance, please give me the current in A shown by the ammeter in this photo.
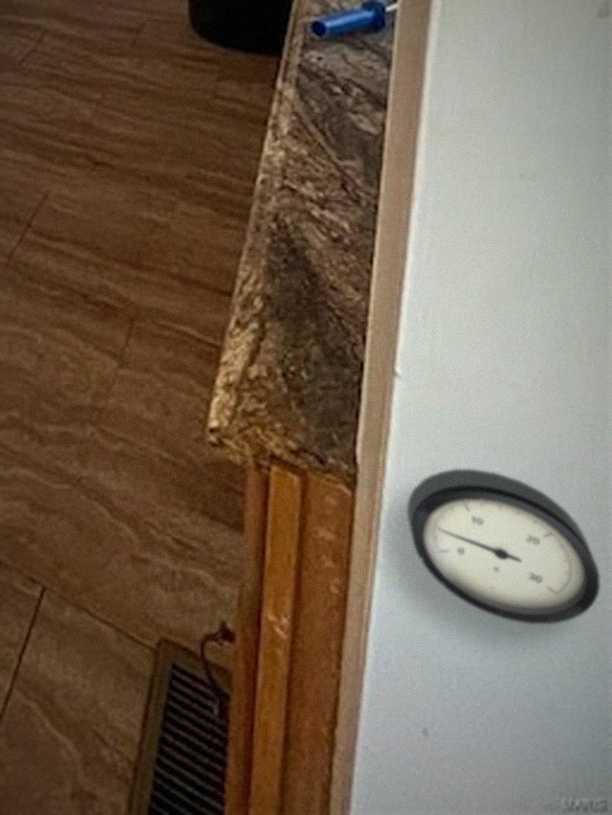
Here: 4 A
